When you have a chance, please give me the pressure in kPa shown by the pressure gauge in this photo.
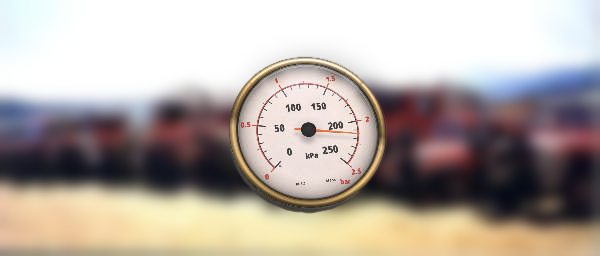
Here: 215 kPa
